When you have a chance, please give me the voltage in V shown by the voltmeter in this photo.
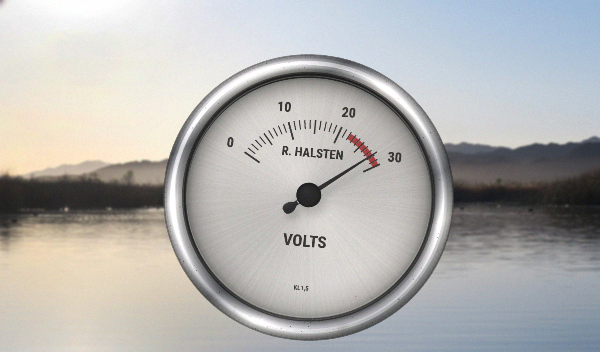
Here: 28 V
